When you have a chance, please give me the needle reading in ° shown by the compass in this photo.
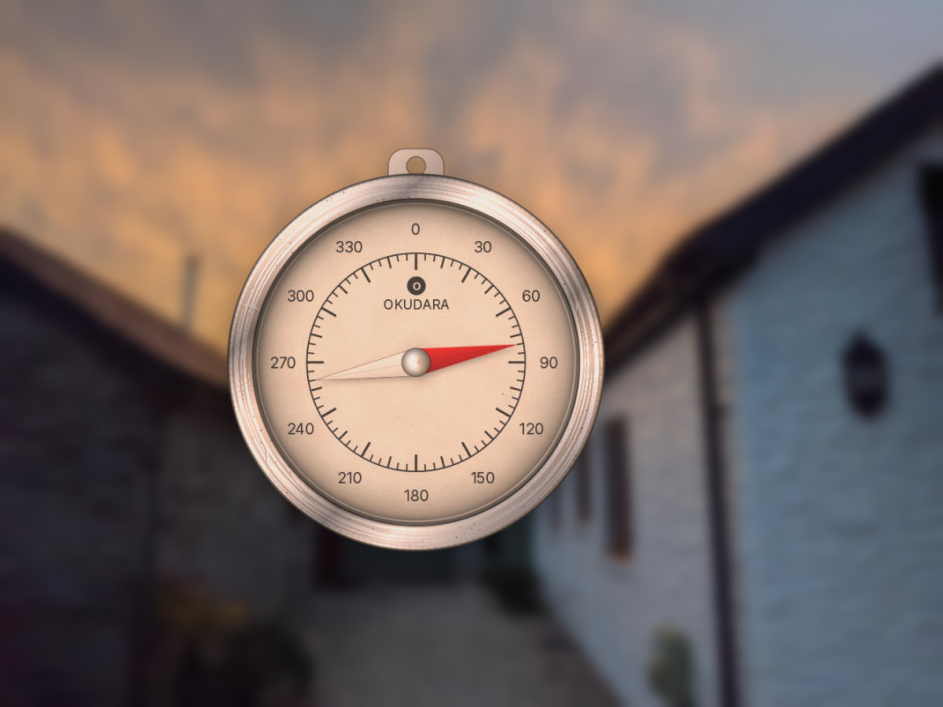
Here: 80 °
